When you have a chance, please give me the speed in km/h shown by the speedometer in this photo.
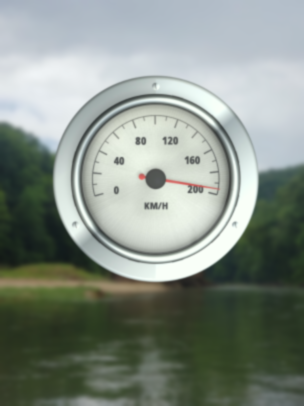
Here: 195 km/h
